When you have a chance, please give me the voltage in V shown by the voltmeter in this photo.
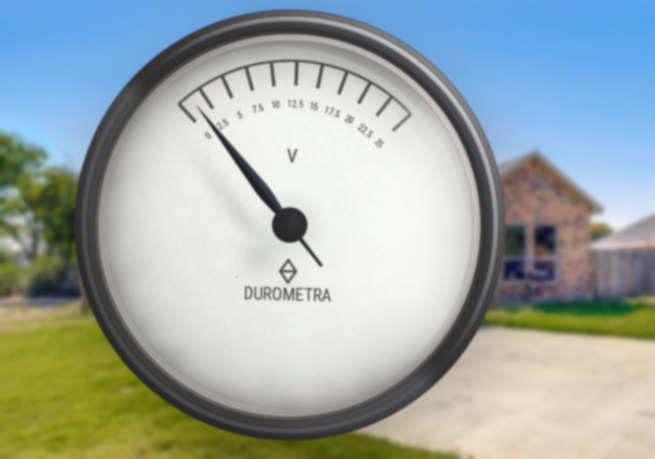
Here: 1.25 V
